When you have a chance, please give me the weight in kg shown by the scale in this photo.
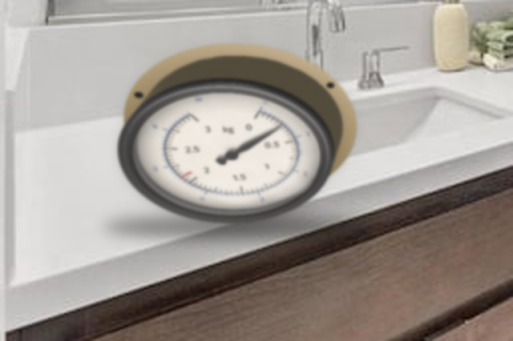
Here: 0.25 kg
